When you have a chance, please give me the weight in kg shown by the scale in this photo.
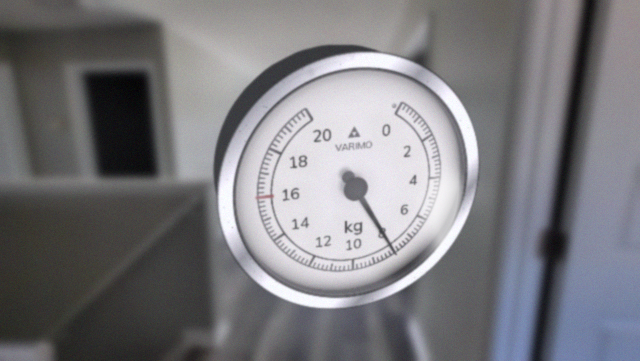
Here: 8 kg
